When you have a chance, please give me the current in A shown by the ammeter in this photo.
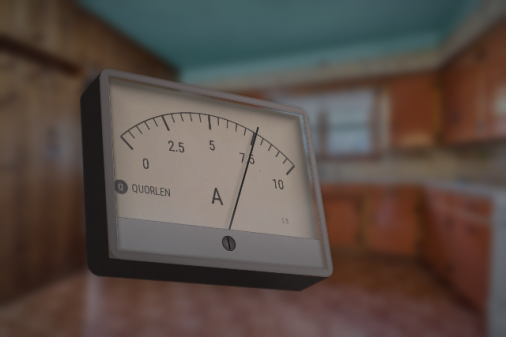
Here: 7.5 A
